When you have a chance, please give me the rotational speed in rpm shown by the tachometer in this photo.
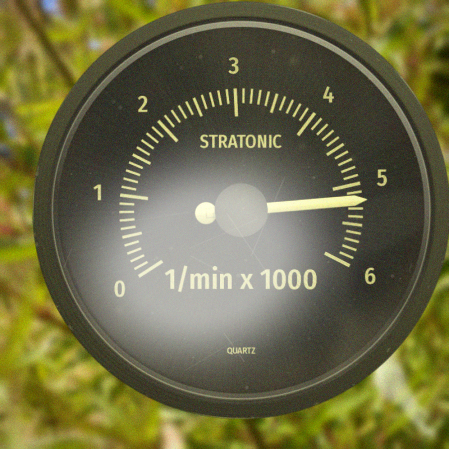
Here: 5200 rpm
